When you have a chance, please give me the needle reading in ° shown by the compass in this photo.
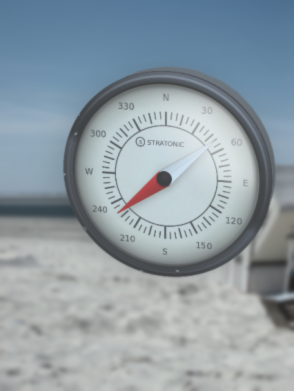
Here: 230 °
